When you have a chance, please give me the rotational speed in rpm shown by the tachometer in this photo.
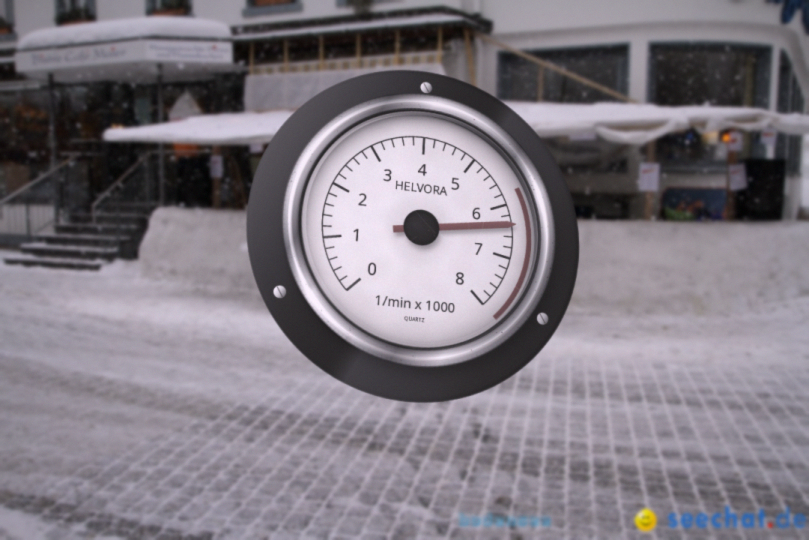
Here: 6400 rpm
